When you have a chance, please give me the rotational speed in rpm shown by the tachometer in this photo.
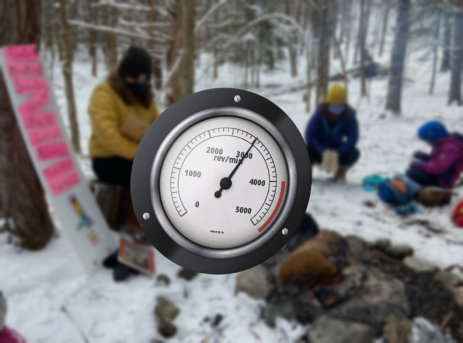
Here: 3000 rpm
